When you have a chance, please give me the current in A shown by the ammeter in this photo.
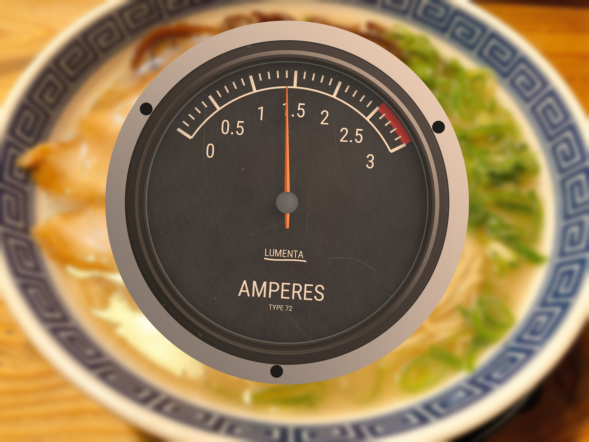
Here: 1.4 A
